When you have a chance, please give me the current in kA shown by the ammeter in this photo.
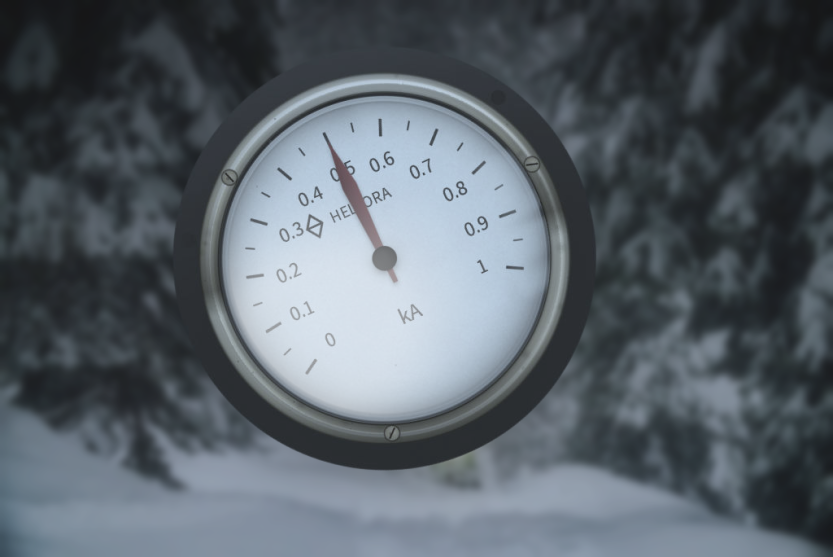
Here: 0.5 kA
